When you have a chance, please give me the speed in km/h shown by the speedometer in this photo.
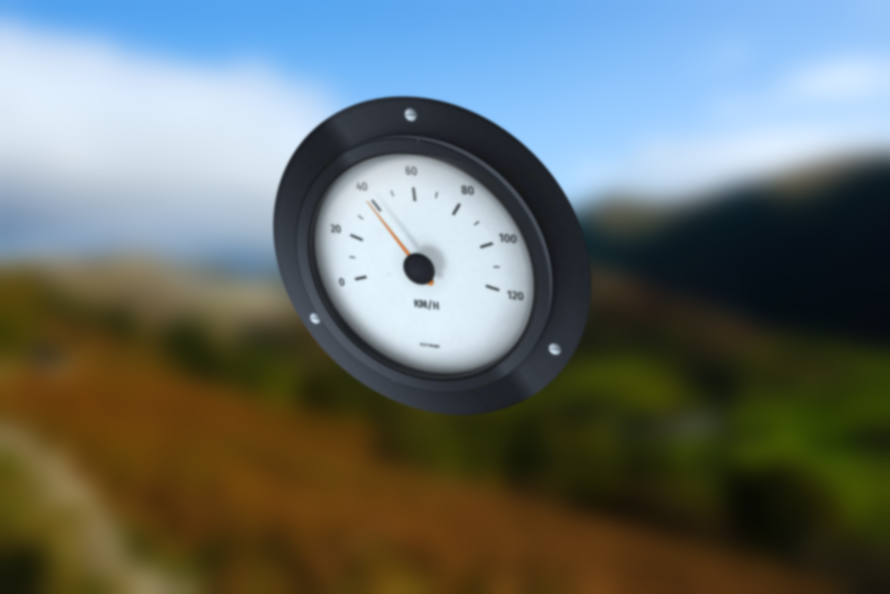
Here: 40 km/h
